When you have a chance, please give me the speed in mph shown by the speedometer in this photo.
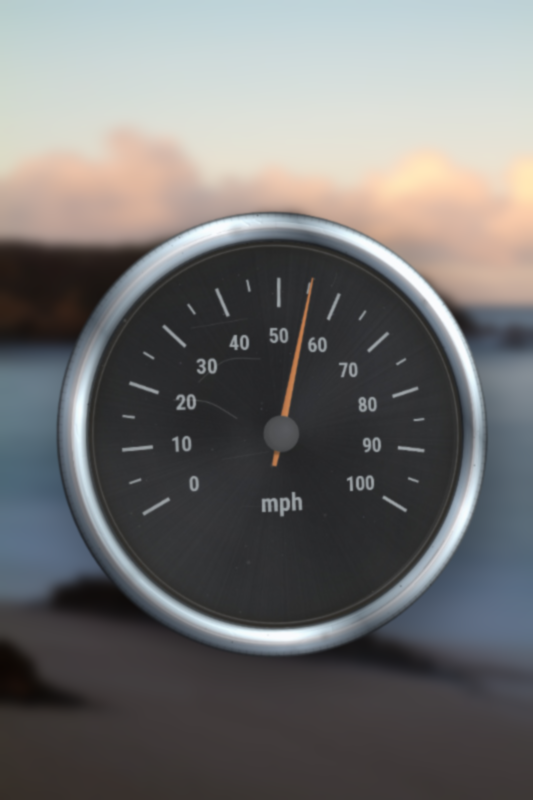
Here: 55 mph
